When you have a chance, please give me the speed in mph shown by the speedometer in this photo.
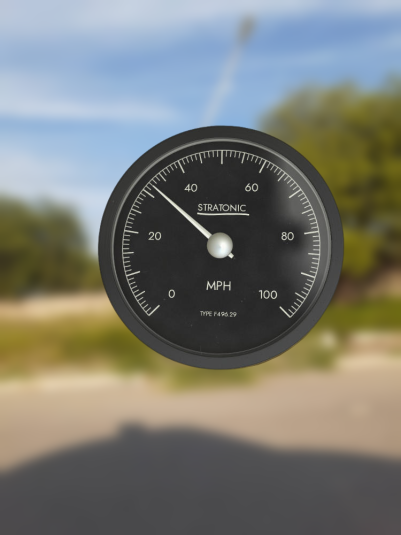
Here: 32 mph
